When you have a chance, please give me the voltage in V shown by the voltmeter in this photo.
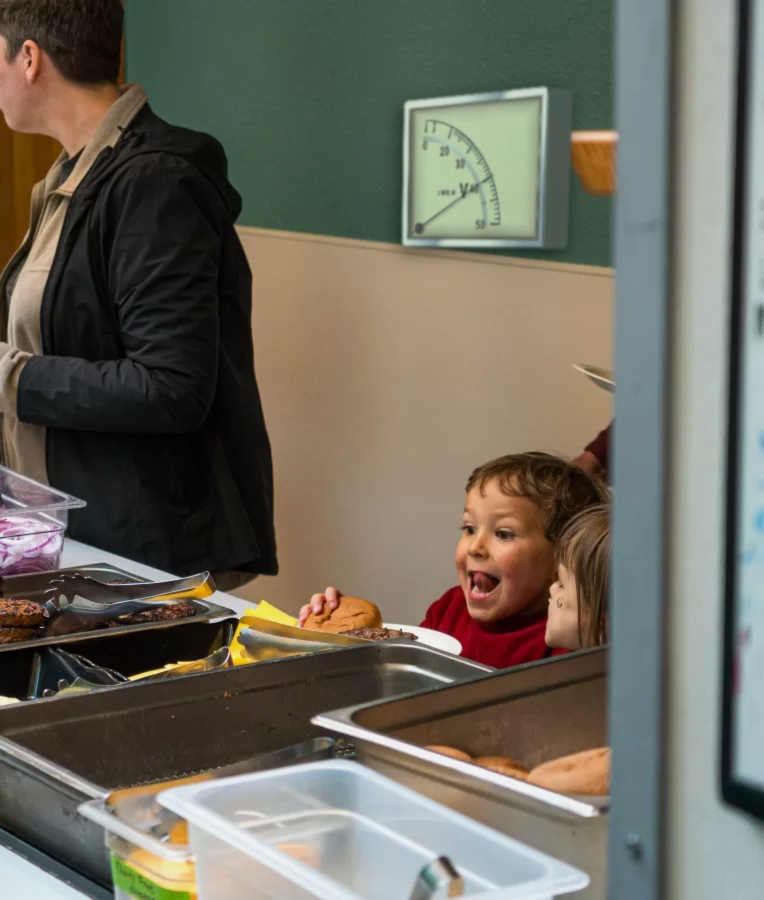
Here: 40 V
